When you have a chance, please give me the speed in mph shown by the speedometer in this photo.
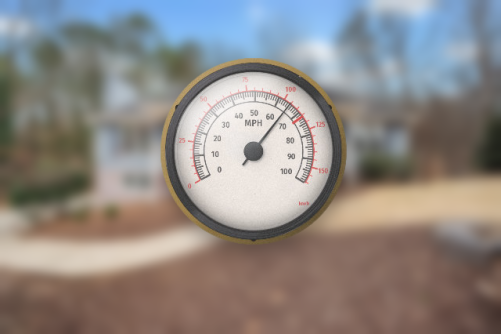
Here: 65 mph
